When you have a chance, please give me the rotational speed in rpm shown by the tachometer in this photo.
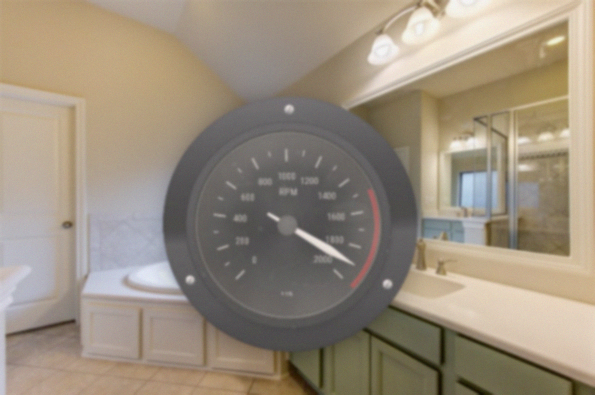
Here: 1900 rpm
